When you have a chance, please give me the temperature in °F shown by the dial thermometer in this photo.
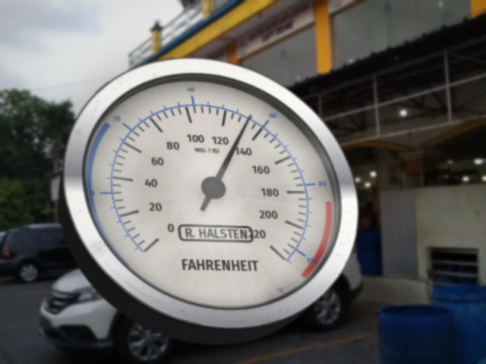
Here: 132 °F
